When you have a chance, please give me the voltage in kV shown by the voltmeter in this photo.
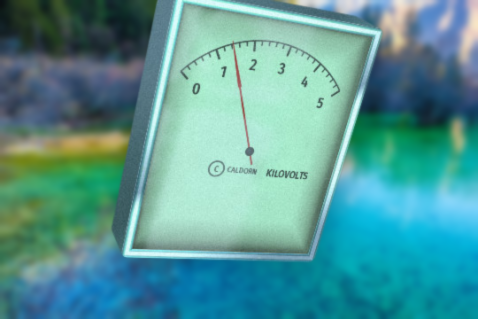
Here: 1.4 kV
